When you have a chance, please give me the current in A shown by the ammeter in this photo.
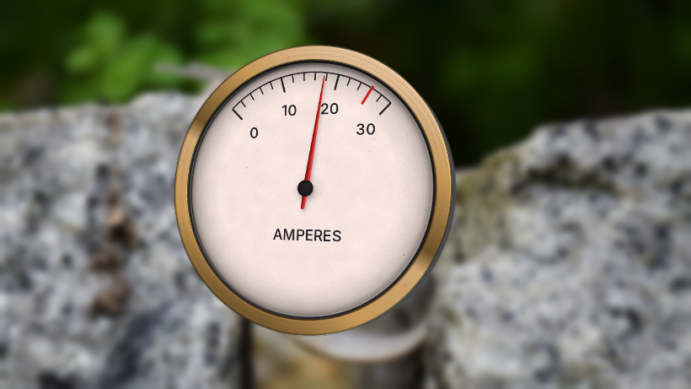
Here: 18 A
